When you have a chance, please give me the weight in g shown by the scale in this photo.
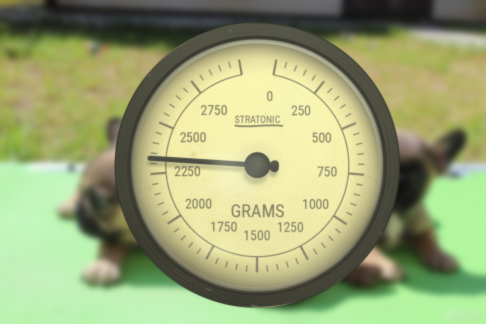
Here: 2325 g
